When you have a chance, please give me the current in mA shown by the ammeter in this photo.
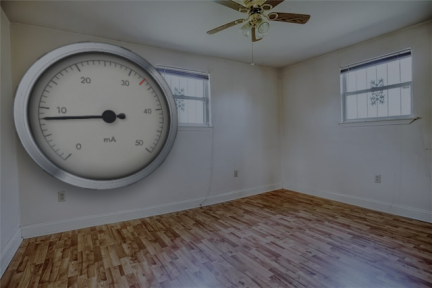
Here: 8 mA
